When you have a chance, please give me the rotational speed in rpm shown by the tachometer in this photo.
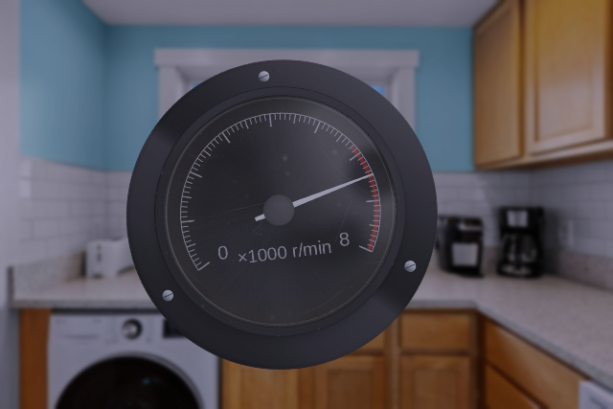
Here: 6500 rpm
